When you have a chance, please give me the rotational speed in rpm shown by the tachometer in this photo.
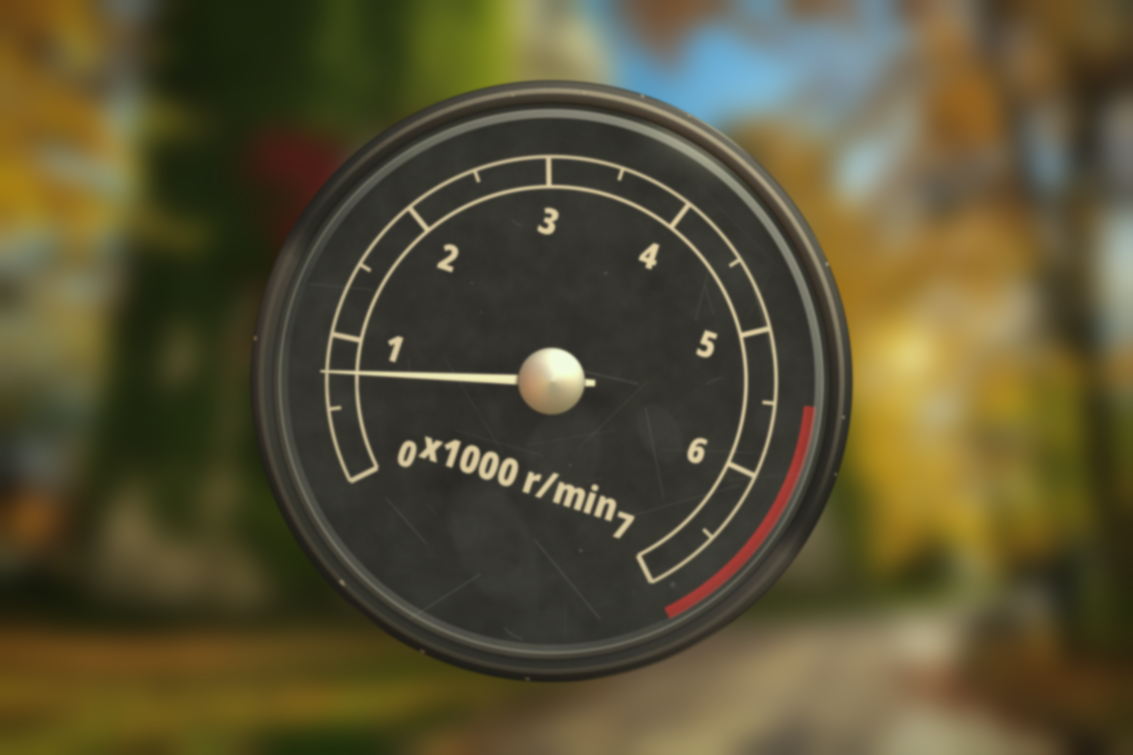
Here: 750 rpm
